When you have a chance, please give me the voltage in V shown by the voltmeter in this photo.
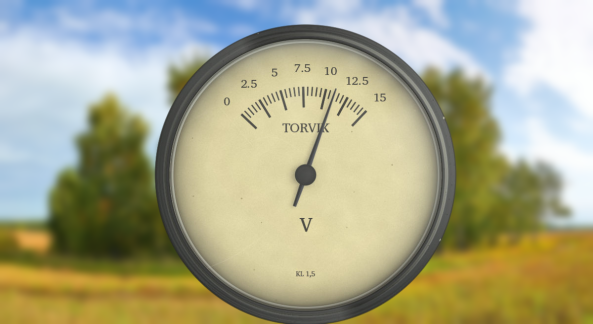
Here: 11 V
